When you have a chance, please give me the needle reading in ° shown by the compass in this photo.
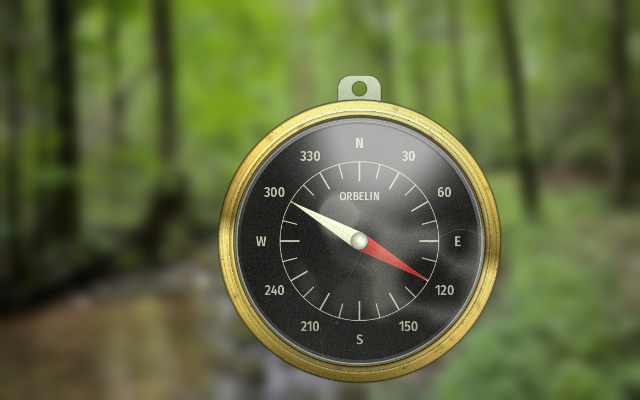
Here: 120 °
